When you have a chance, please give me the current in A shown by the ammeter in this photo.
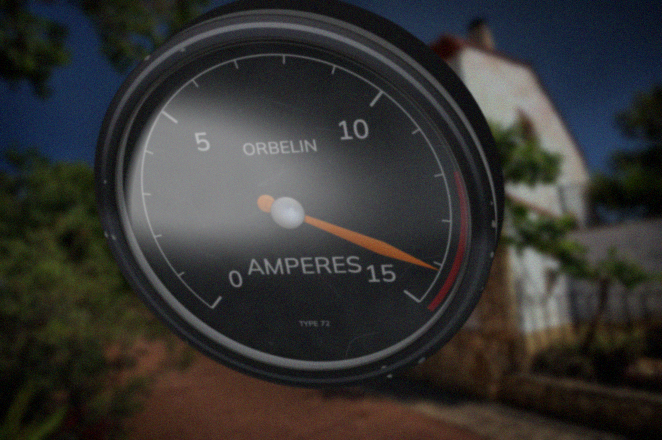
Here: 14 A
